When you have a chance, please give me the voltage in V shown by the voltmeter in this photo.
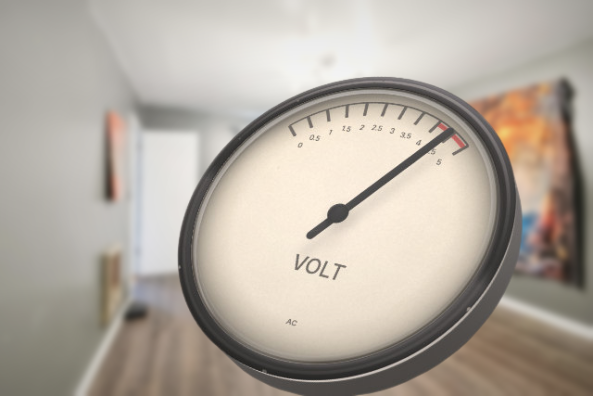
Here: 4.5 V
